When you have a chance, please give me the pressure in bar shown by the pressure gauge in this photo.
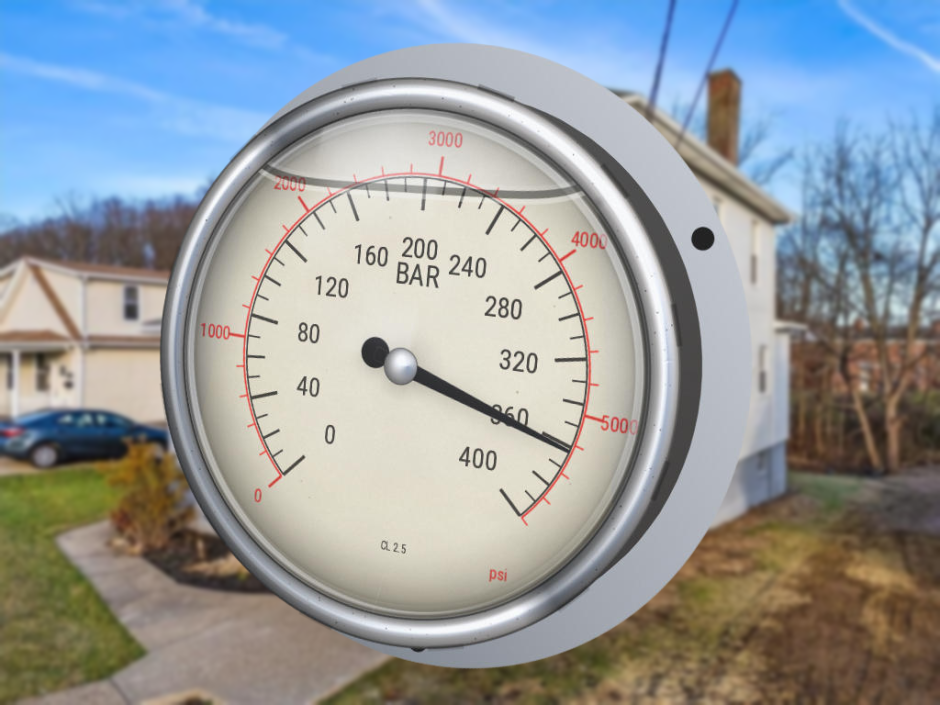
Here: 360 bar
